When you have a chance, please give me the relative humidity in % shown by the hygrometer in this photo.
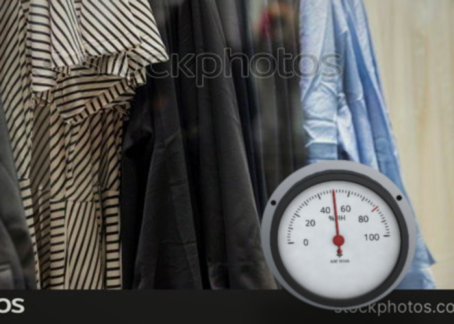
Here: 50 %
